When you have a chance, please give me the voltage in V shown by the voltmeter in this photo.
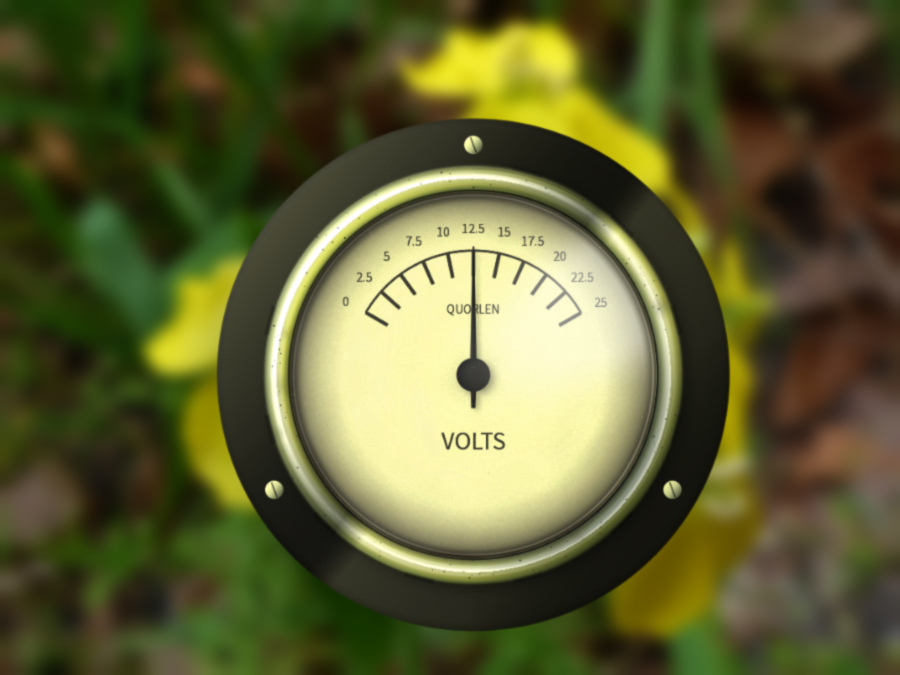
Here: 12.5 V
